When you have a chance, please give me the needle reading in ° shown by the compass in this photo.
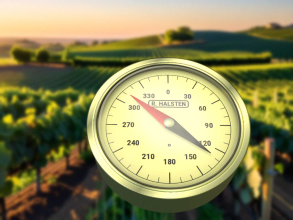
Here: 310 °
